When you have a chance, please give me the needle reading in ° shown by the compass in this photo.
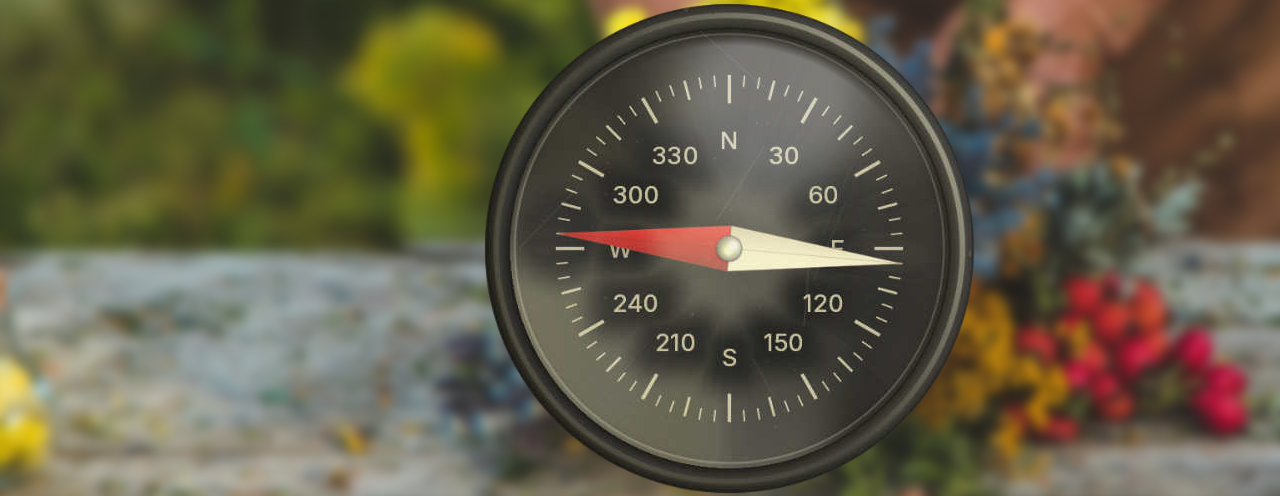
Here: 275 °
